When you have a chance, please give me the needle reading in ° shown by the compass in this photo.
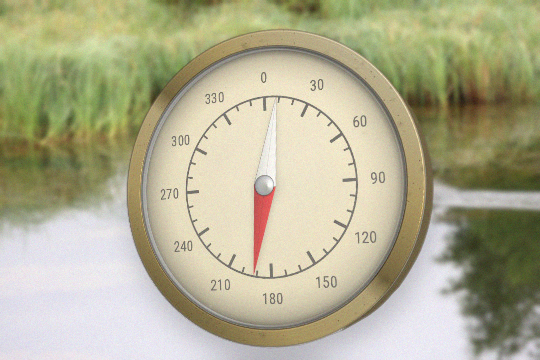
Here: 190 °
